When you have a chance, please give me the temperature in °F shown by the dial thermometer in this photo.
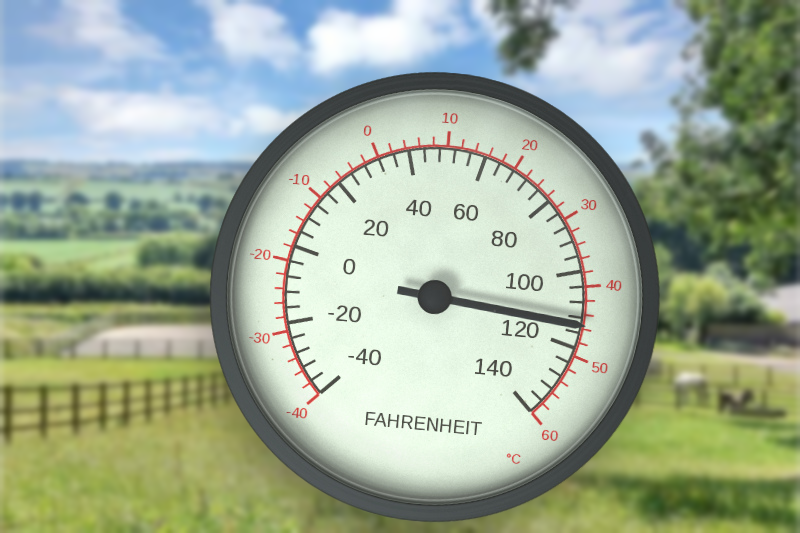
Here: 114 °F
